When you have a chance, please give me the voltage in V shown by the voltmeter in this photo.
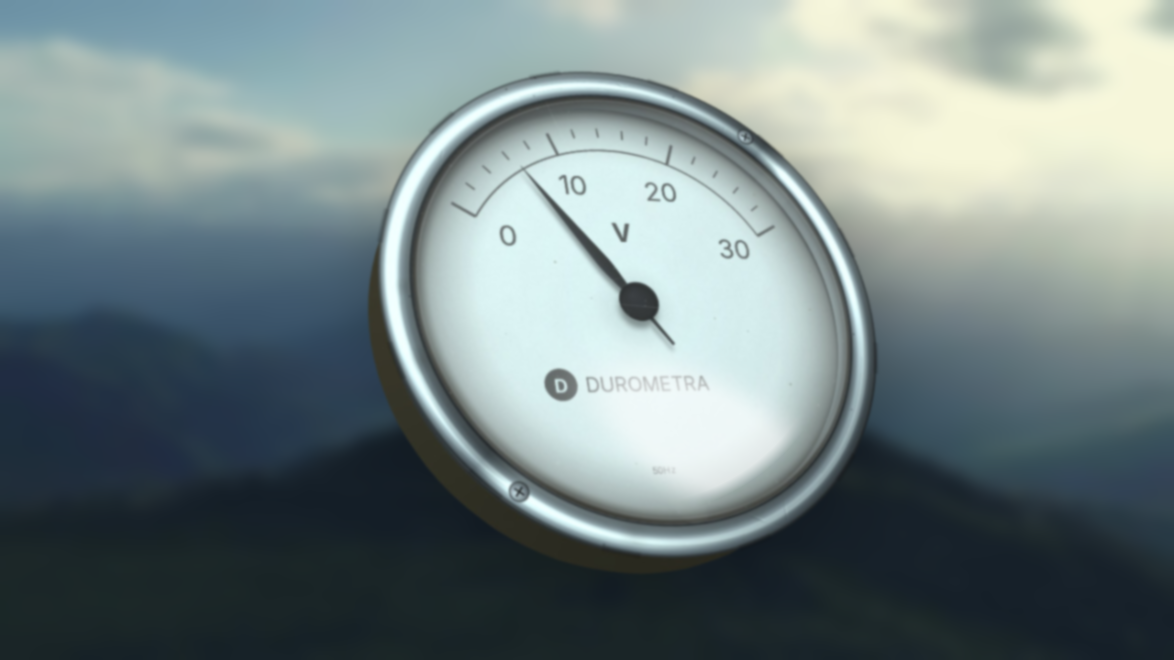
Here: 6 V
